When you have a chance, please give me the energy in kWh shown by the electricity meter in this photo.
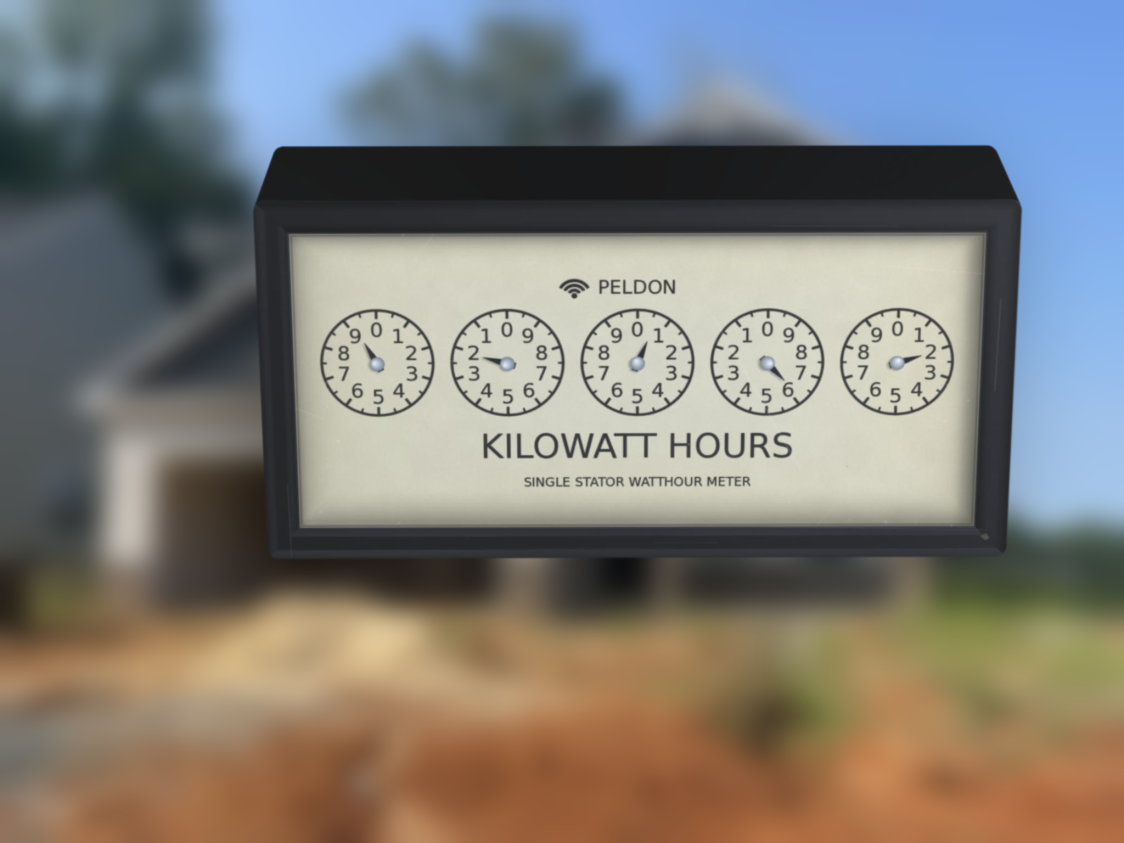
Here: 92062 kWh
